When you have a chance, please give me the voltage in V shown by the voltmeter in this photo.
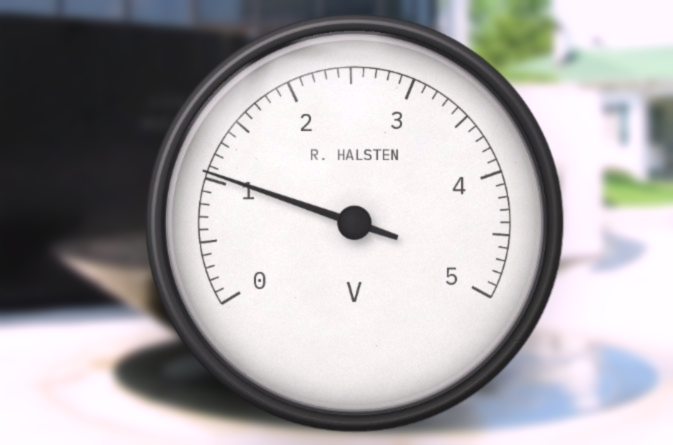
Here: 1.05 V
